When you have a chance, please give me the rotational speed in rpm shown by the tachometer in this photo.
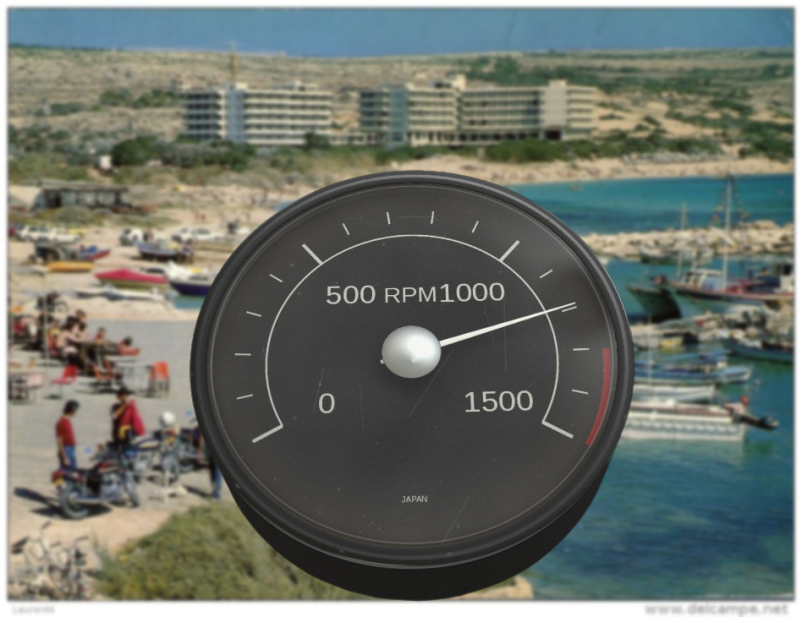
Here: 1200 rpm
